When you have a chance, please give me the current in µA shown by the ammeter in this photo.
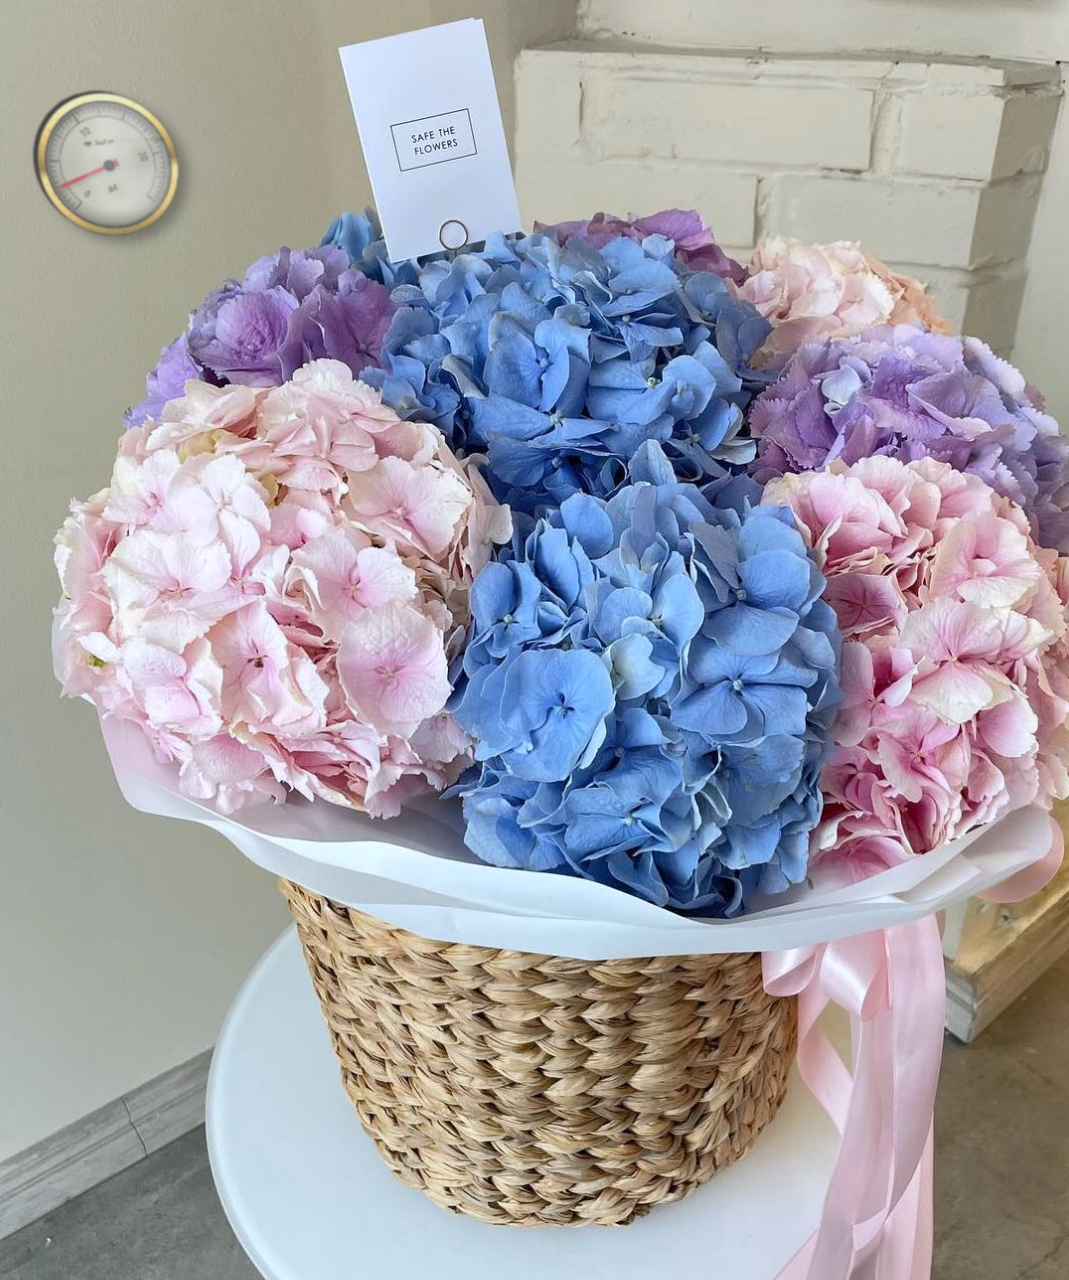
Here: 2.5 µA
